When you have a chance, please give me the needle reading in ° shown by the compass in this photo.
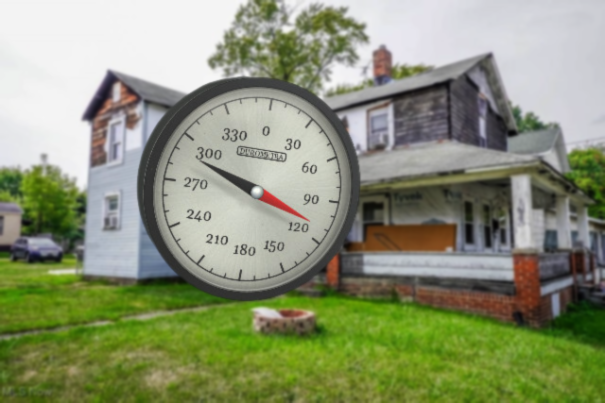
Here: 110 °
